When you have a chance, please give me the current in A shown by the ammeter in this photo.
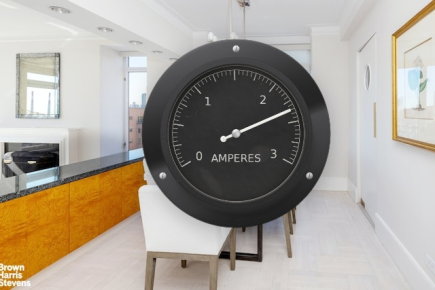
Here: 2.35 A
